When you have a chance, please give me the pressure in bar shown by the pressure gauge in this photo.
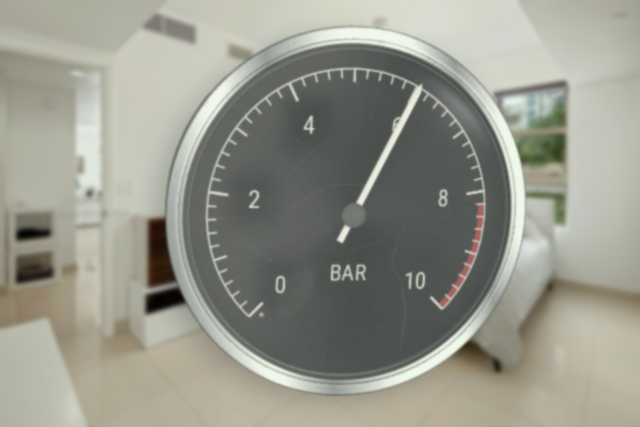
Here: 6 bar
